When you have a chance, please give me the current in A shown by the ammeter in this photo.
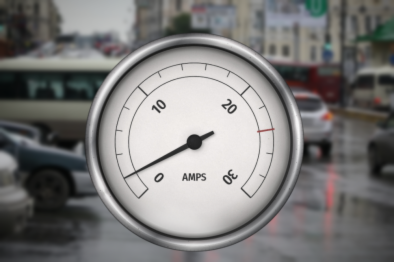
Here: 2 A
